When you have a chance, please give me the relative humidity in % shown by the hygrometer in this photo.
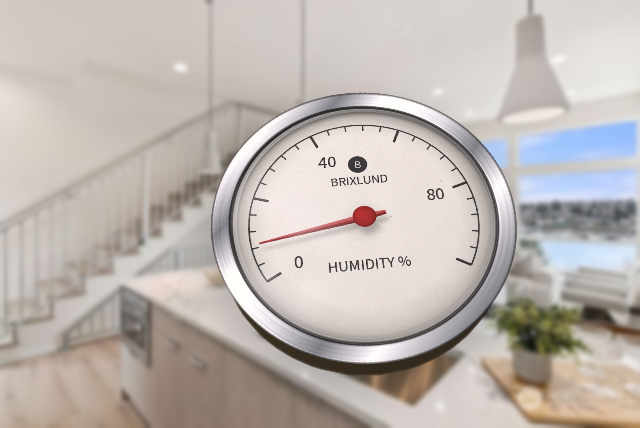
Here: 8 %
